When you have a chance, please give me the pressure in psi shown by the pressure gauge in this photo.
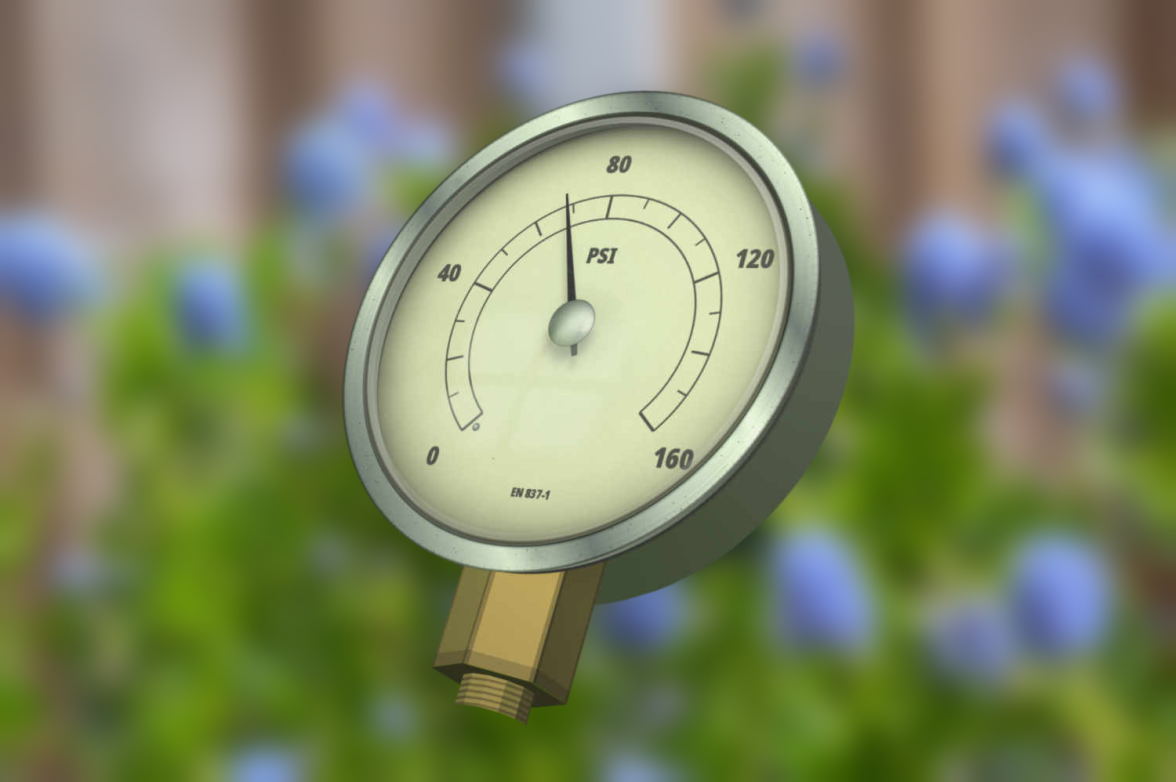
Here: 70 psi
